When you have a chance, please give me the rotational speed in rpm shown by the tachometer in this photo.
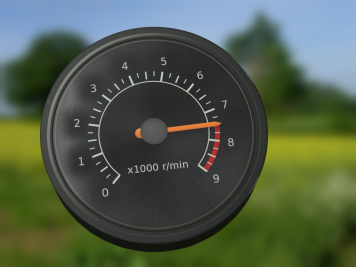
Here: 7500 rpm
